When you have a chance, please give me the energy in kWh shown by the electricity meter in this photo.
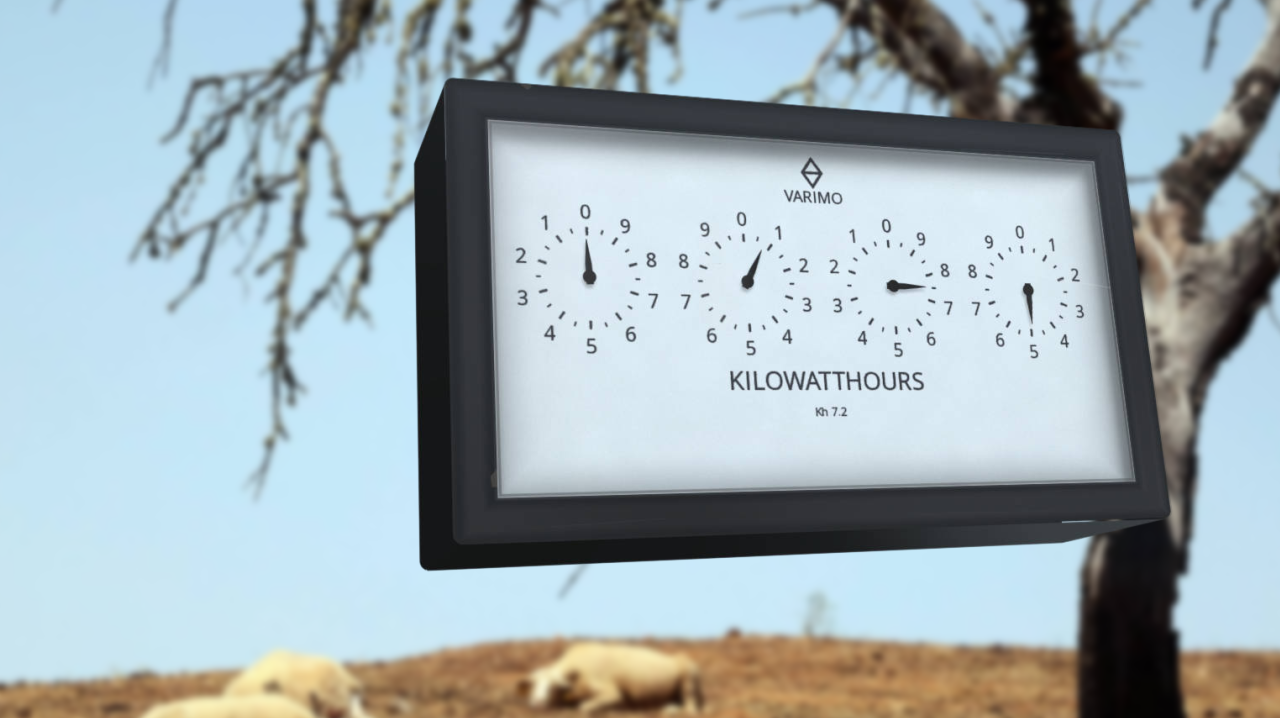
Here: 75 kWh
